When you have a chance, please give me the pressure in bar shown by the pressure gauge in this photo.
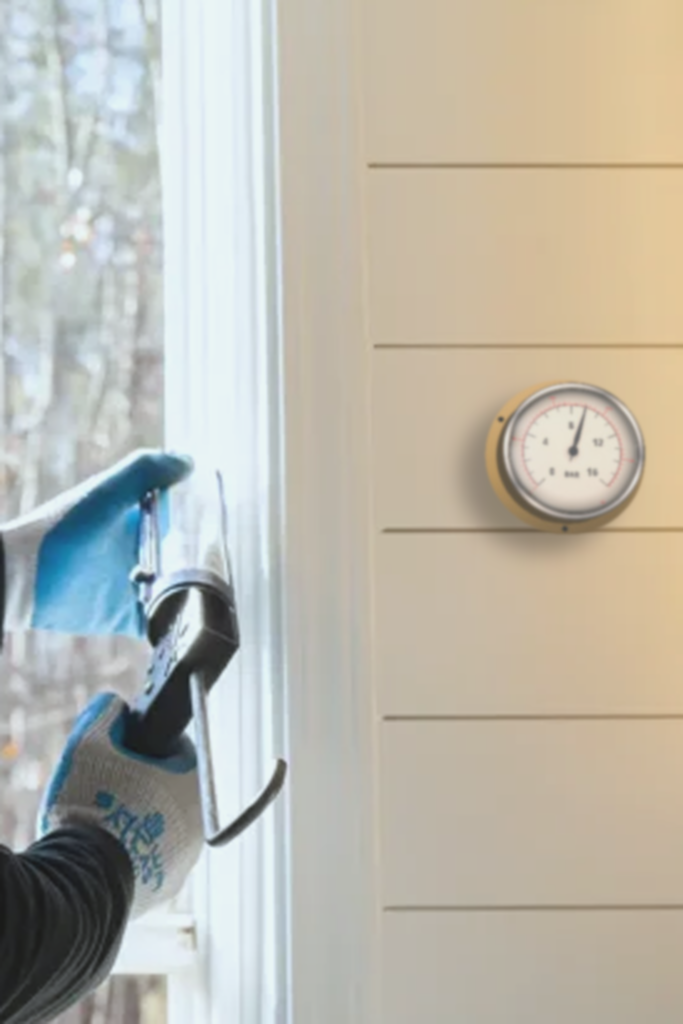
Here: 9 bar
